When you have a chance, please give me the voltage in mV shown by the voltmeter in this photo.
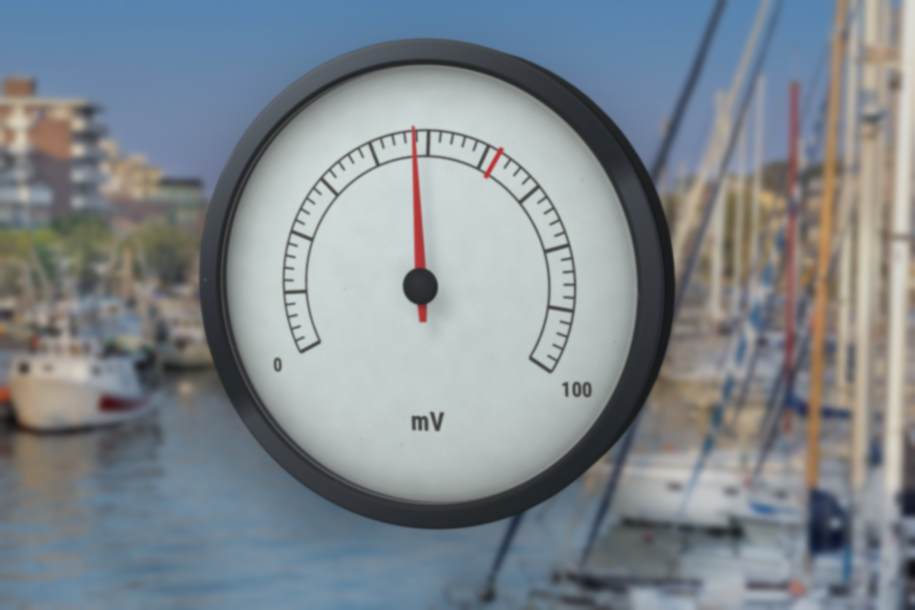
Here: 48 mV
